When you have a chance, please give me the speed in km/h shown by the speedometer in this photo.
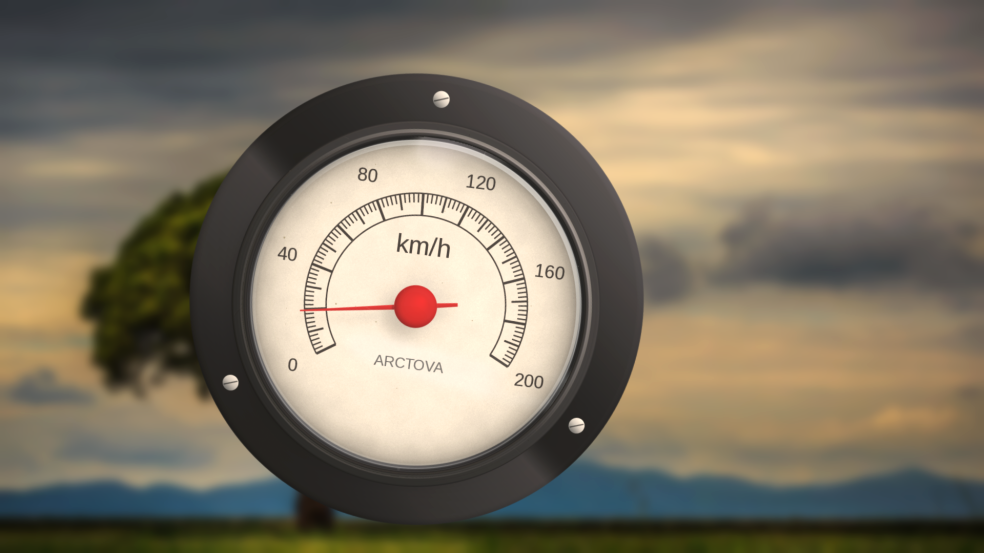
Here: 20 km/h
